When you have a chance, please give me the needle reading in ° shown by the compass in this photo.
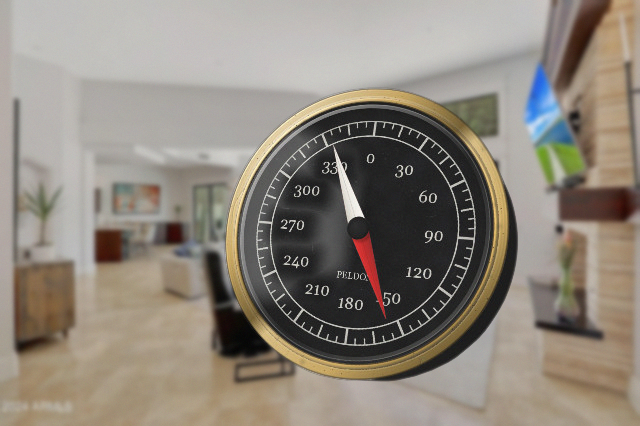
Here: 155 °
